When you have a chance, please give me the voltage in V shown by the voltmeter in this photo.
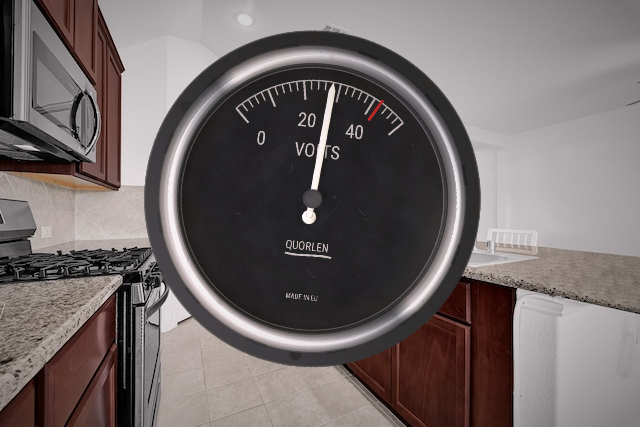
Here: 28 V
